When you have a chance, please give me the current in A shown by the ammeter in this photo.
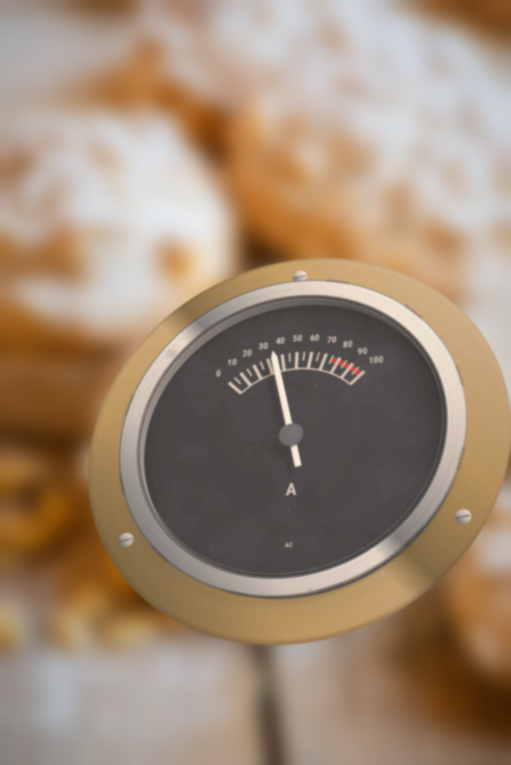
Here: 35 A
